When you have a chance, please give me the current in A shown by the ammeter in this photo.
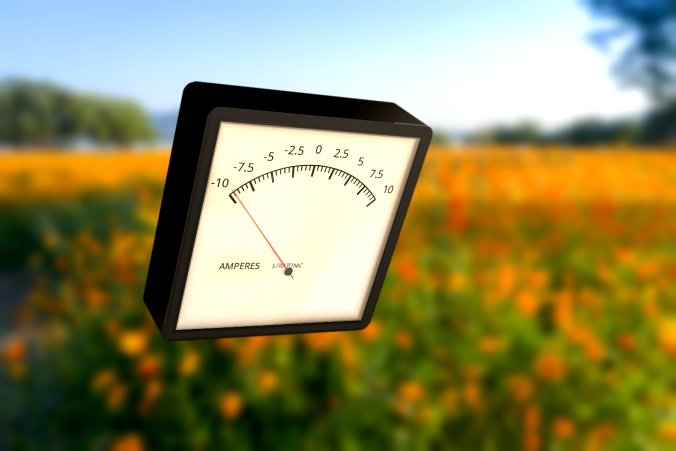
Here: -9.5 A
